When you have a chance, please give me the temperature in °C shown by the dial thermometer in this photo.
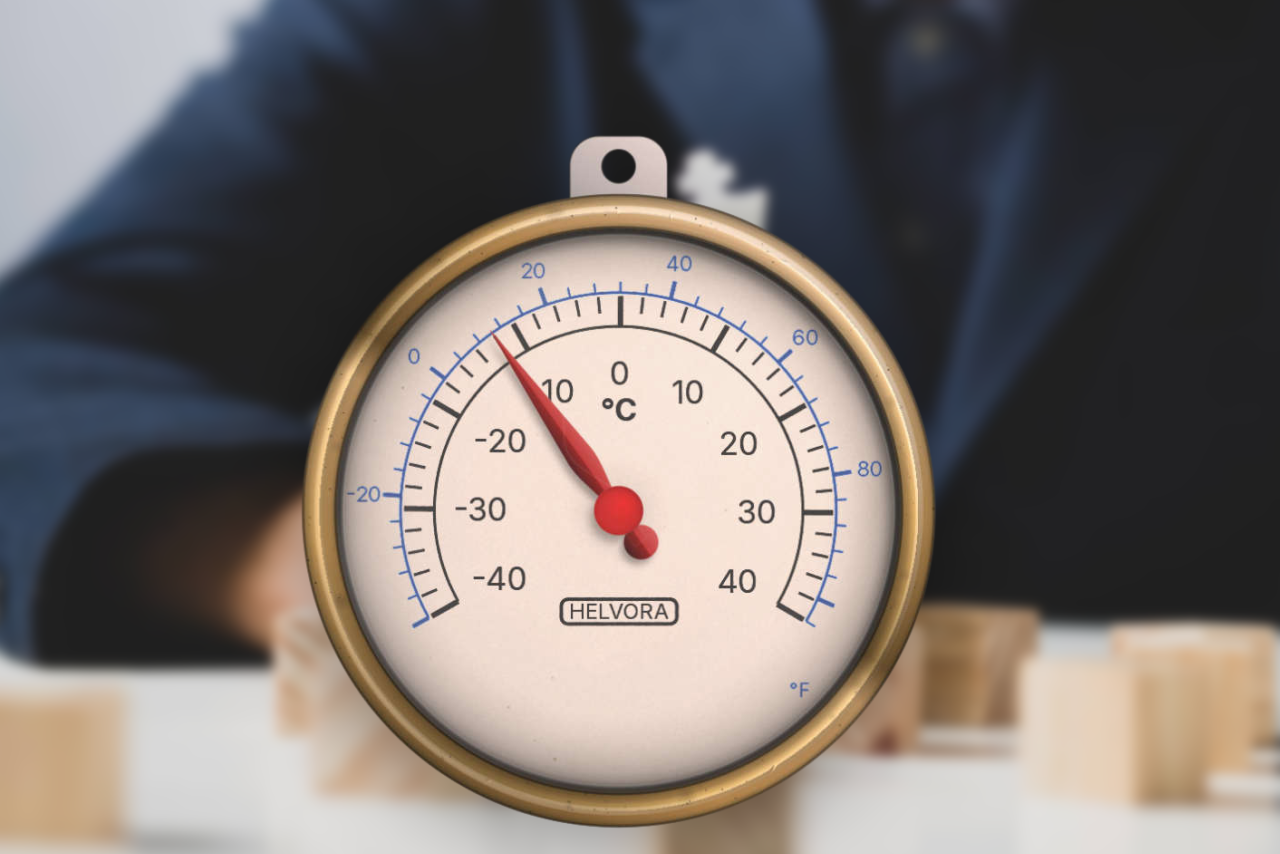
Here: -12 °C
